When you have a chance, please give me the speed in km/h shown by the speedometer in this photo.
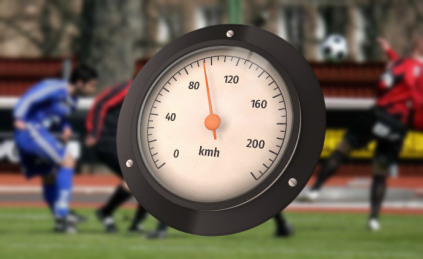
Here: 95 km/h
